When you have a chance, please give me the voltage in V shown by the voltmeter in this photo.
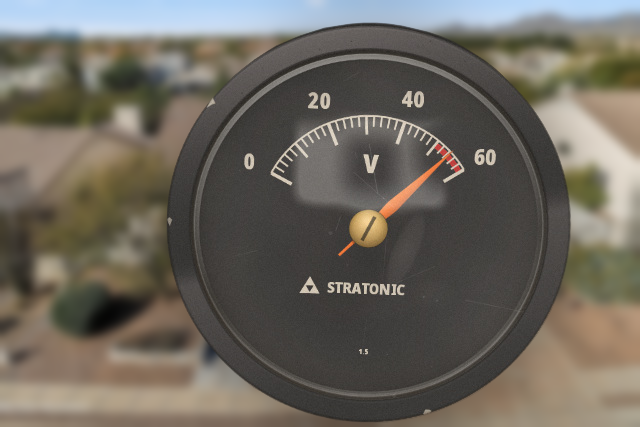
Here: 54 V
